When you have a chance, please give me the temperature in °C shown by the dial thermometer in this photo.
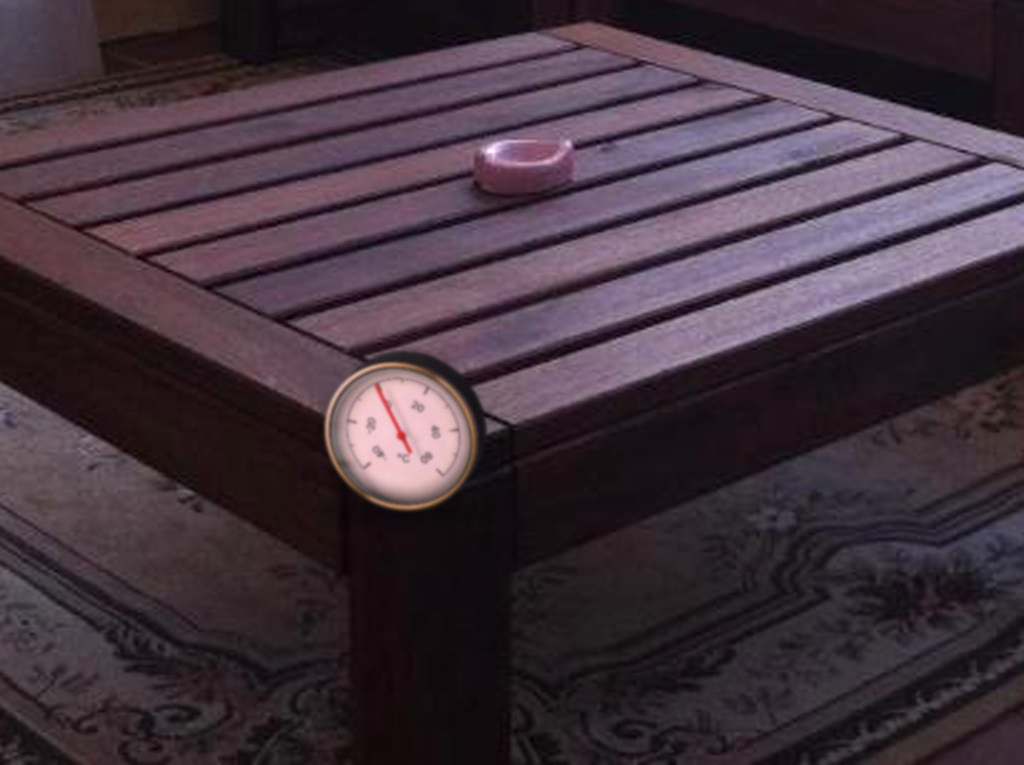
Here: 0 °C
